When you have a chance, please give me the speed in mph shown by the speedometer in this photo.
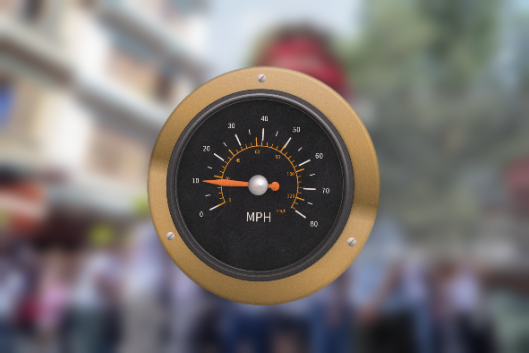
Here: 10 mph
